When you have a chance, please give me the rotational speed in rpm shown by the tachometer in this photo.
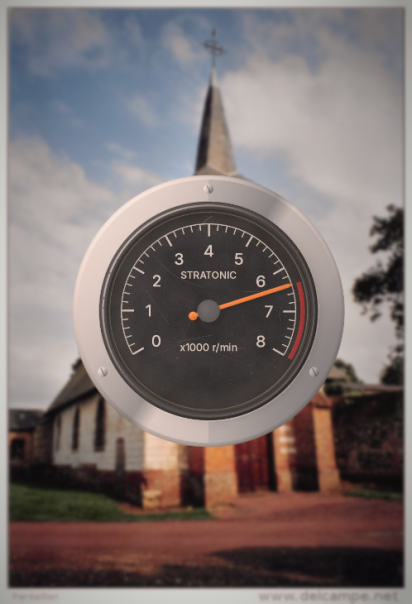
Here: 6400 rpm
